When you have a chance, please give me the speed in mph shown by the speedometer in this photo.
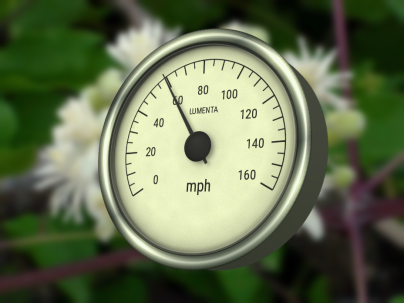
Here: 60 mph
